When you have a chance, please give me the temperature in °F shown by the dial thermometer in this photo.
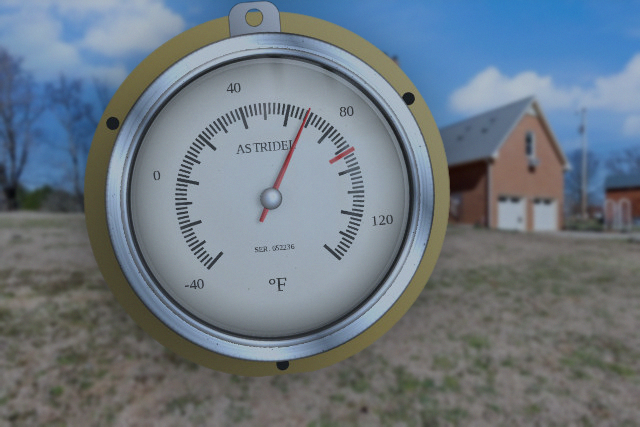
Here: 68 °F
